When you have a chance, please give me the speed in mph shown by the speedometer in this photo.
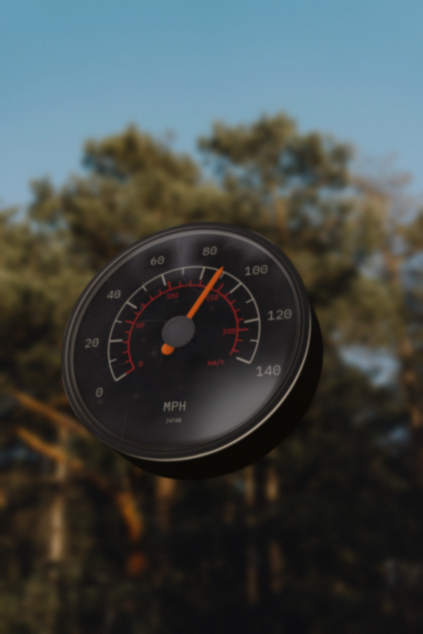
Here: 90 mph
